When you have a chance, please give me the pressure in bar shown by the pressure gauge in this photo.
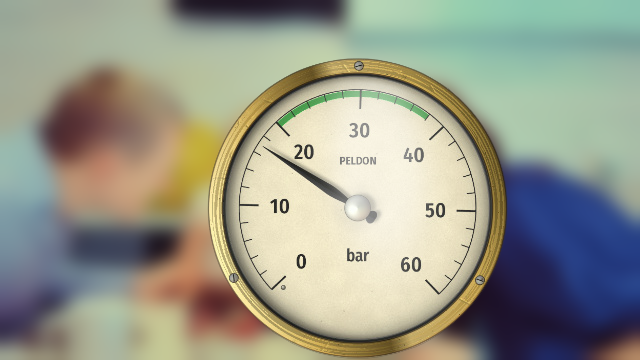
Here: 17 bar
